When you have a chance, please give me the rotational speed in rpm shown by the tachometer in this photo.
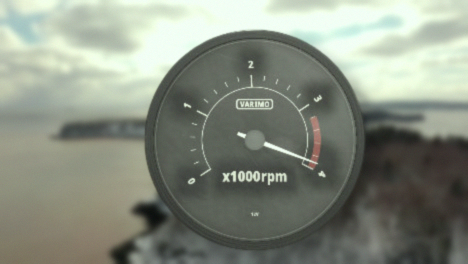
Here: 3900 rpm
